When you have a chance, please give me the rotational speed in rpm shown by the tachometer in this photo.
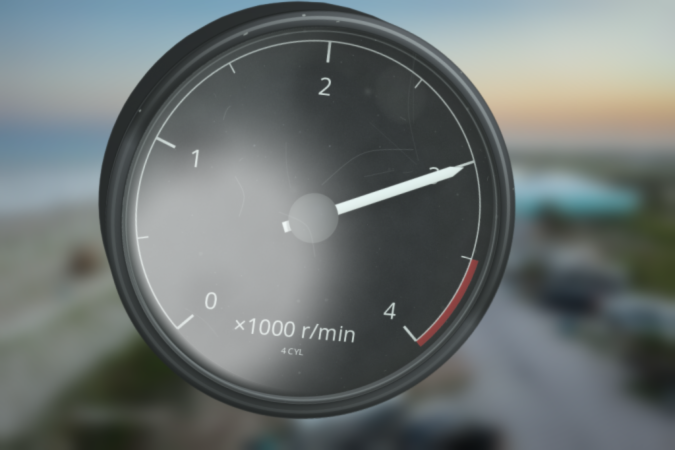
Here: 3000 rpm
